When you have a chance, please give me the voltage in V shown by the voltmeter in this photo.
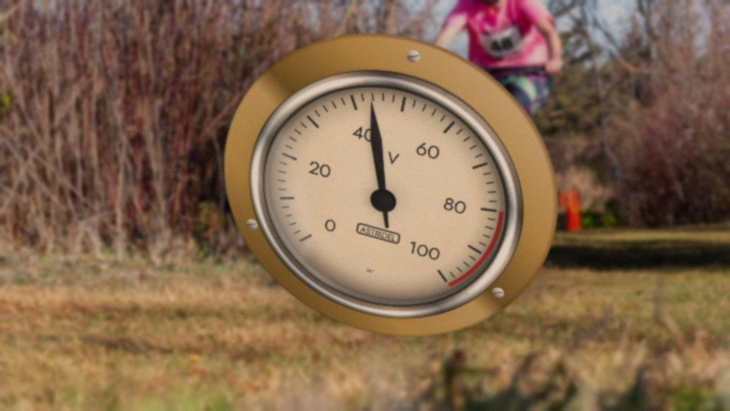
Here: 44 V
